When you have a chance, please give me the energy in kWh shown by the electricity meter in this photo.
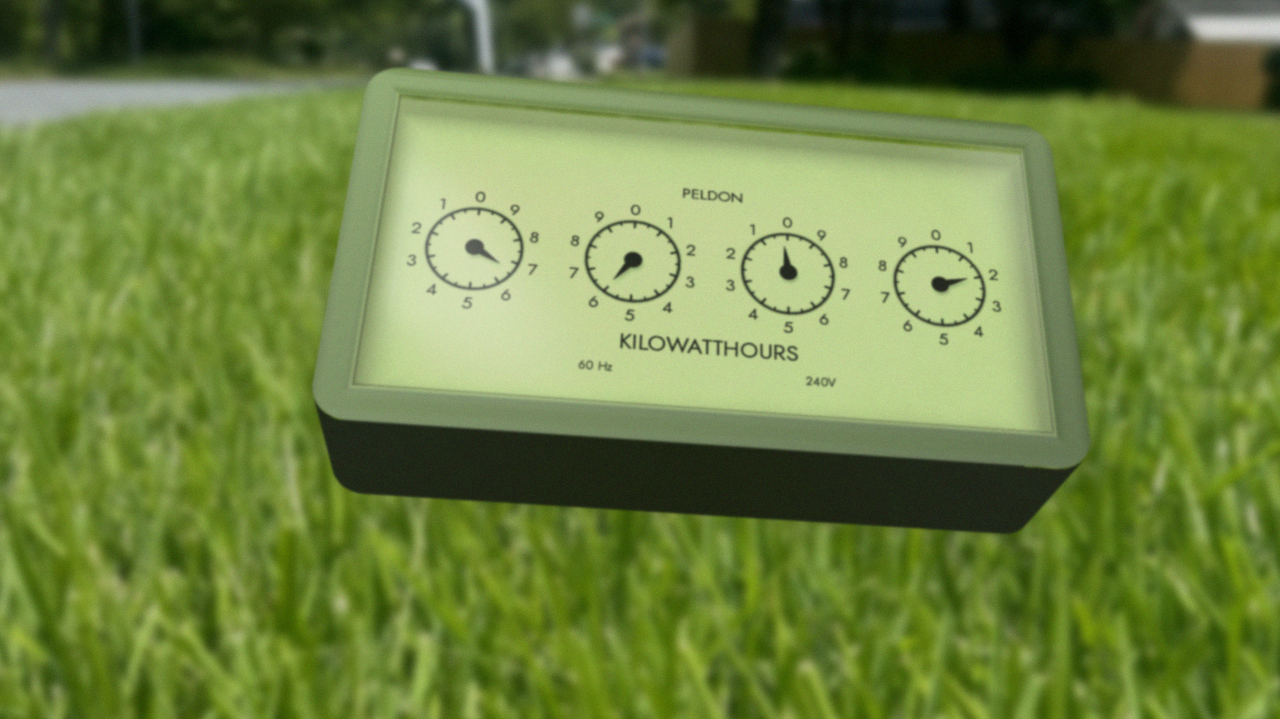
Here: 6602 kWh
